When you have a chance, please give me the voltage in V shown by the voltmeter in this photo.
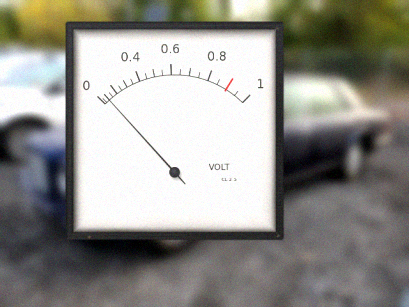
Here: 0.1 V
